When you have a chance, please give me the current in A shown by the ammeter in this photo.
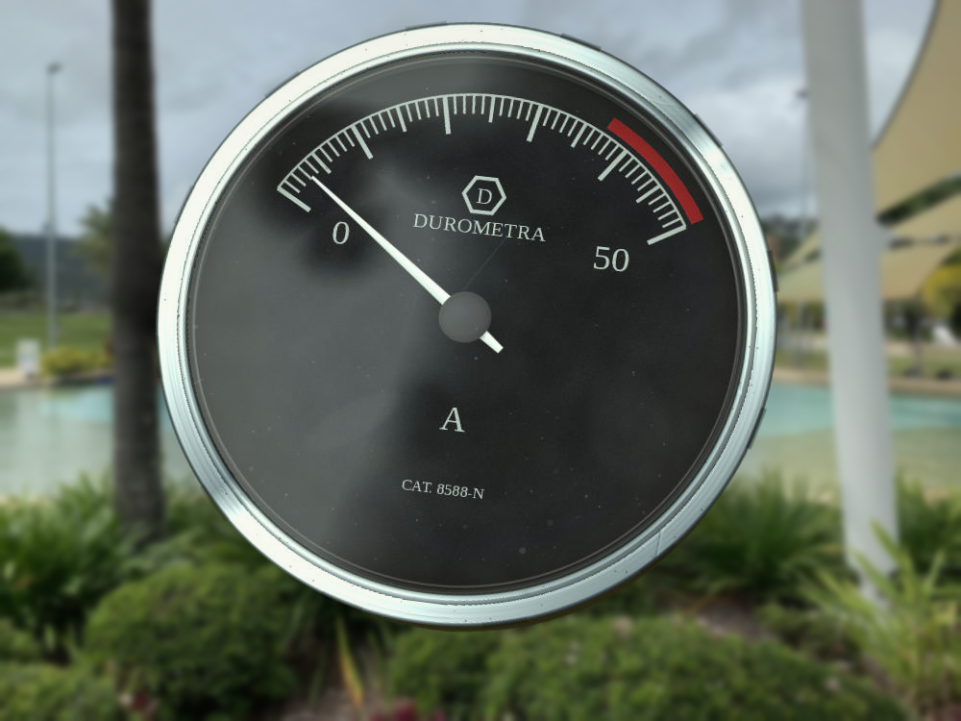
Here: 3 A
